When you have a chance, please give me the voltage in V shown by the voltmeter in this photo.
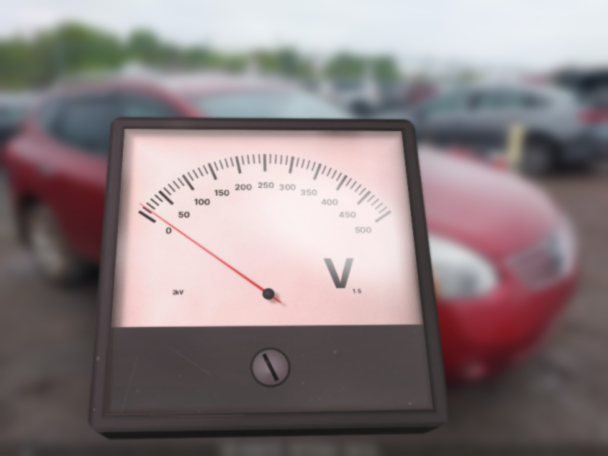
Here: 10 V
